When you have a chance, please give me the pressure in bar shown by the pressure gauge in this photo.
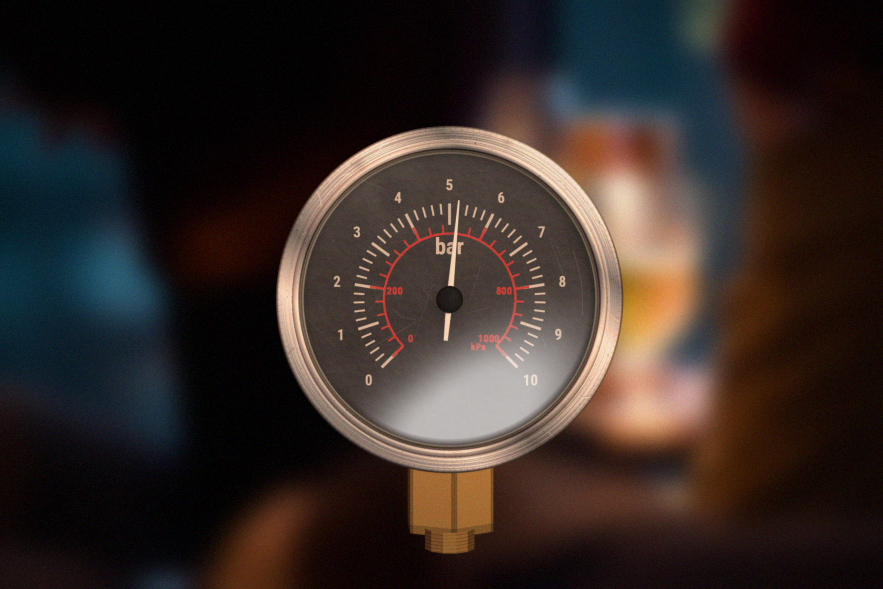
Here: 5.2 bar
